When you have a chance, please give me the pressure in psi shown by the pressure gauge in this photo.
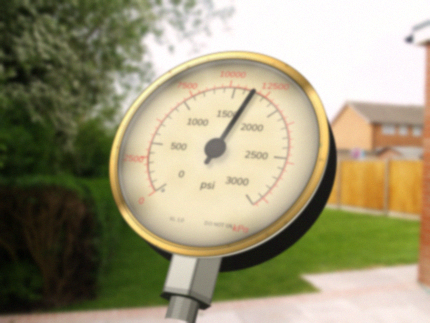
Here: 1700 psi
